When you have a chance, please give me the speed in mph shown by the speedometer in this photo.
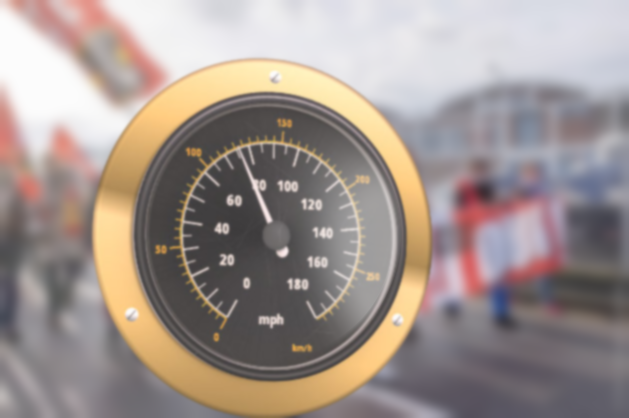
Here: 75 mph
